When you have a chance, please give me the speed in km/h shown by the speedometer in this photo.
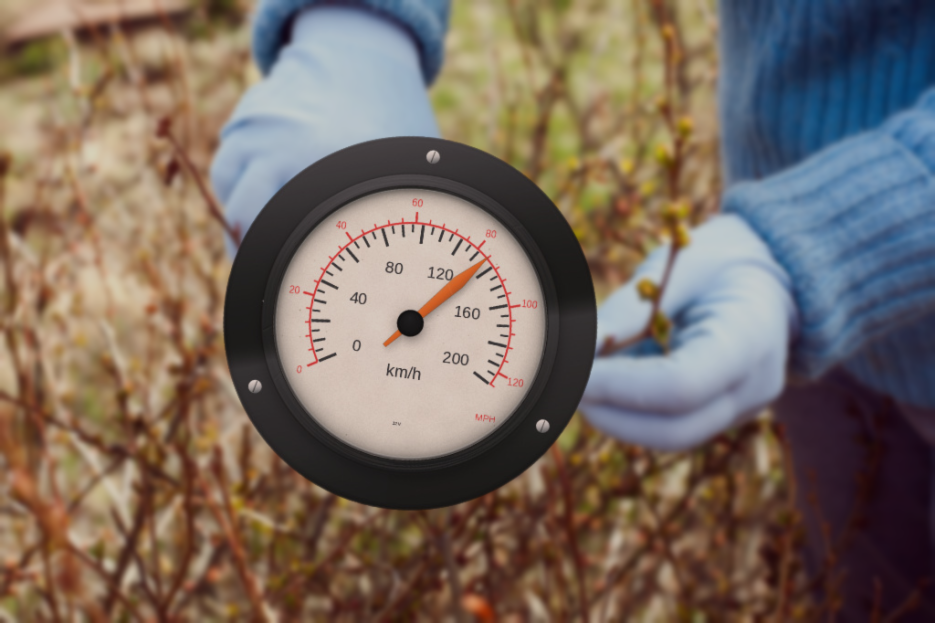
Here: 135 km/h
